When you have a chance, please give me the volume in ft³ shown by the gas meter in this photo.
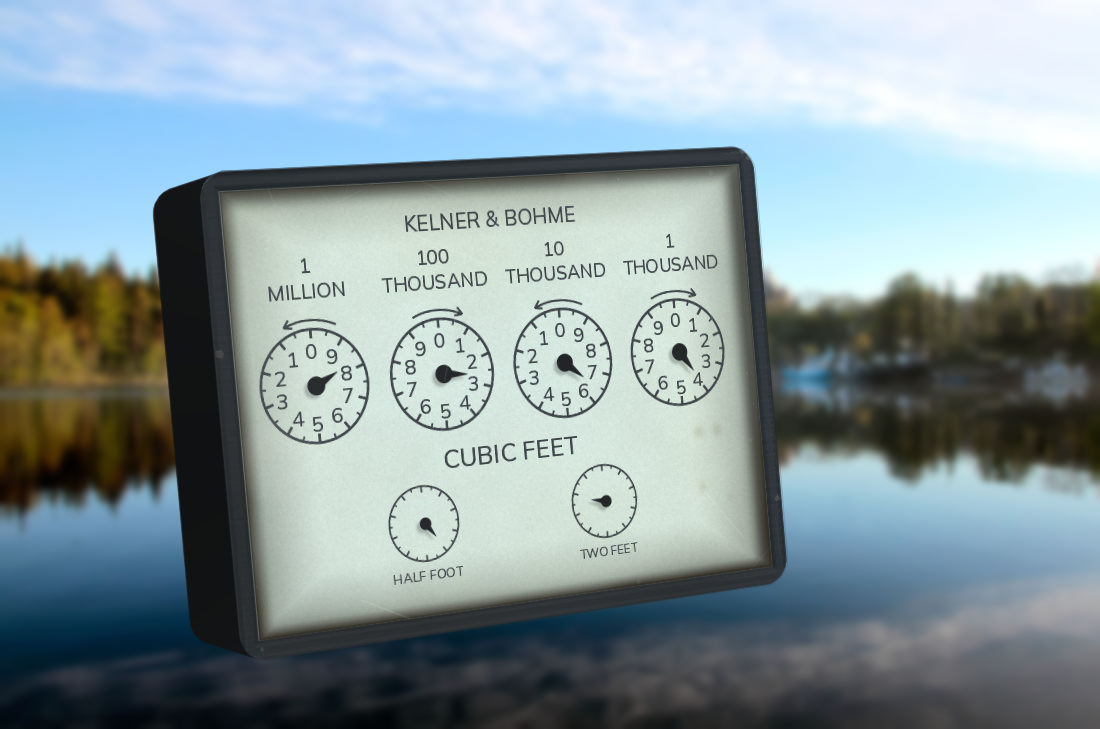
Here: 826400 ft³
